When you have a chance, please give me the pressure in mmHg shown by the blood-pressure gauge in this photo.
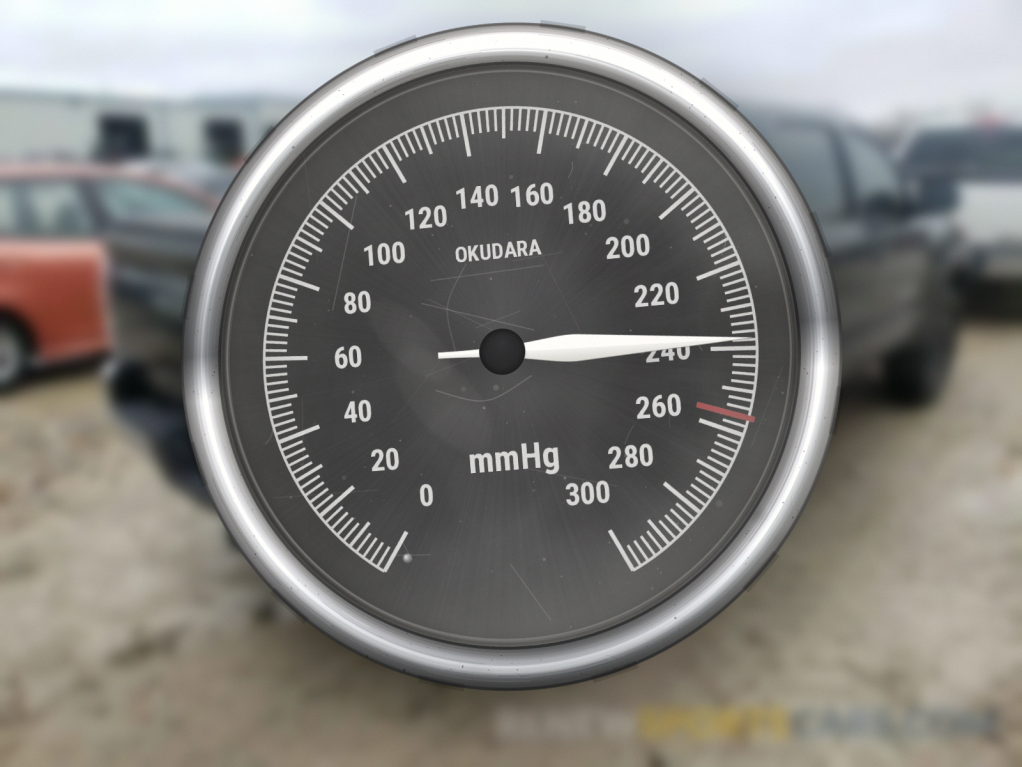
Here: 238 mmHg
